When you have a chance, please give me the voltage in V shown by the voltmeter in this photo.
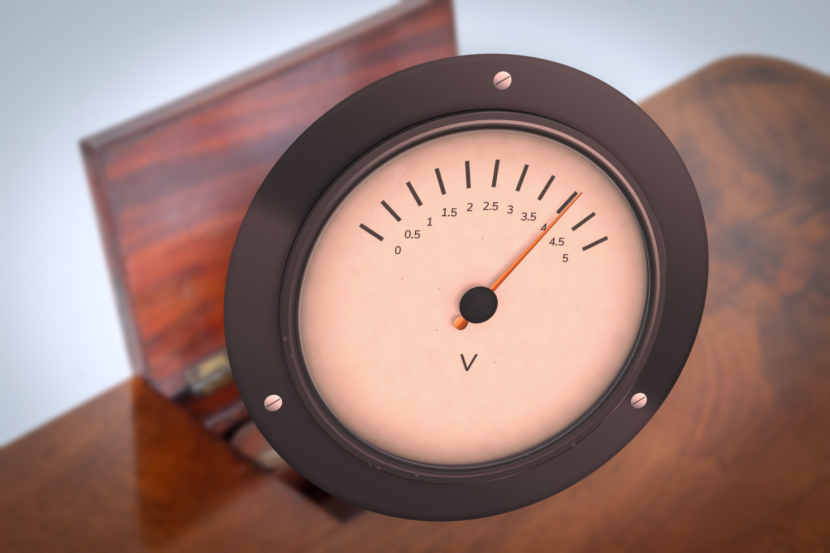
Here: 4 V
